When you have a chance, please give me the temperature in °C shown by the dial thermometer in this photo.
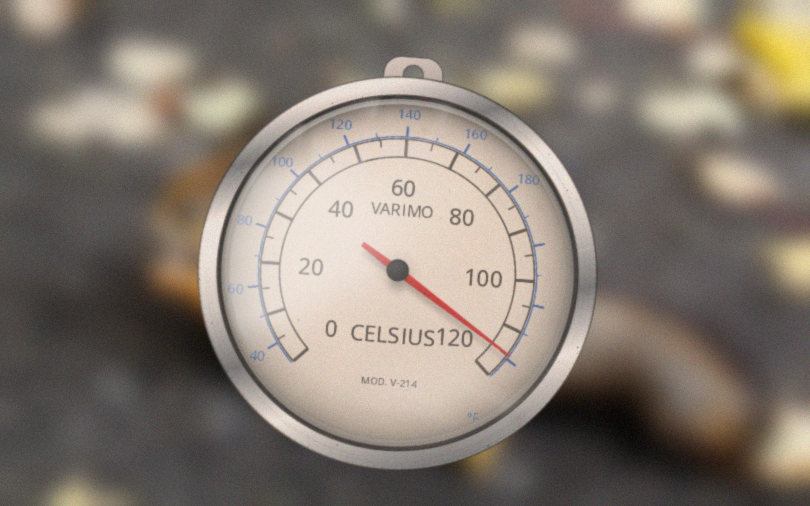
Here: 115 °C
